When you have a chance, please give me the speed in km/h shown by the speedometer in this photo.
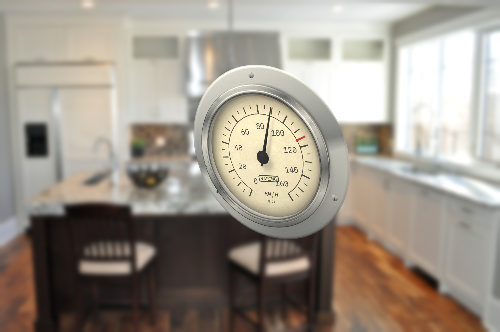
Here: 90 km/h
